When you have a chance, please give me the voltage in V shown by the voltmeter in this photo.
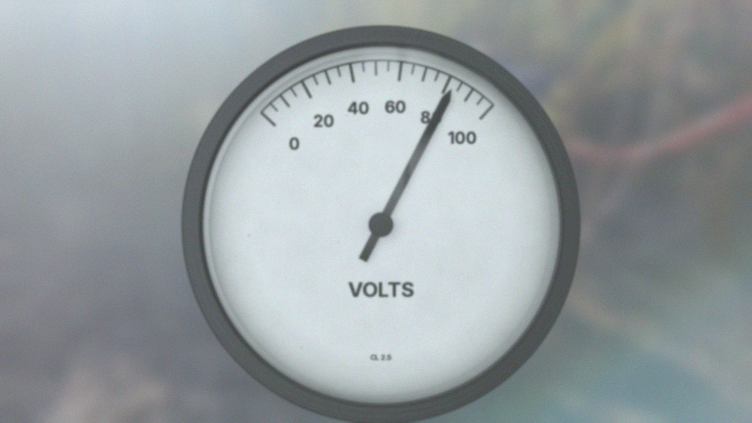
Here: 82.5 V
